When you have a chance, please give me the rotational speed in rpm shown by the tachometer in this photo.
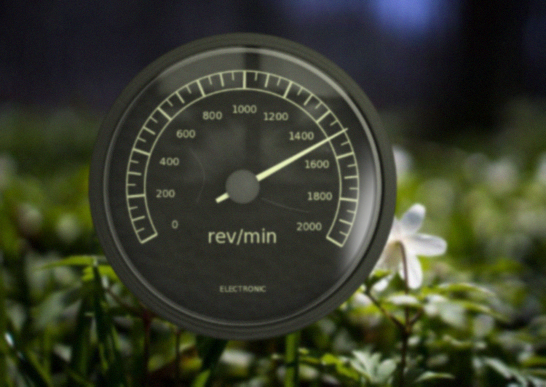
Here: 1500 rpm
